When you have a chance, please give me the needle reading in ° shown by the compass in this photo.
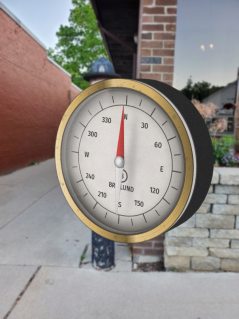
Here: 0 °
